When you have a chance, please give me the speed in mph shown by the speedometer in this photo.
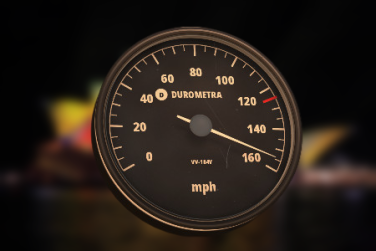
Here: 155 mph
